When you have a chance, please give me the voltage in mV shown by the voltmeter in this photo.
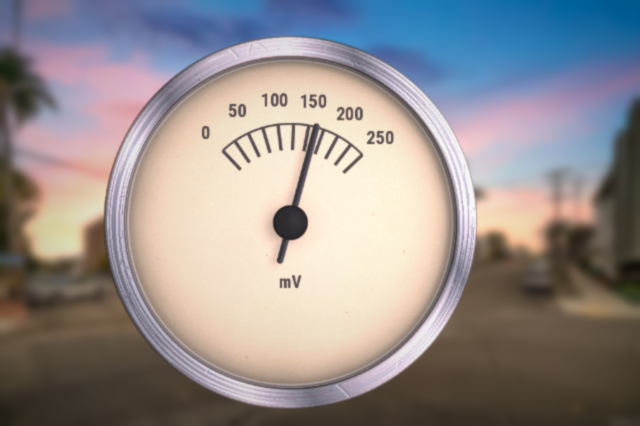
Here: 162.5 mV
